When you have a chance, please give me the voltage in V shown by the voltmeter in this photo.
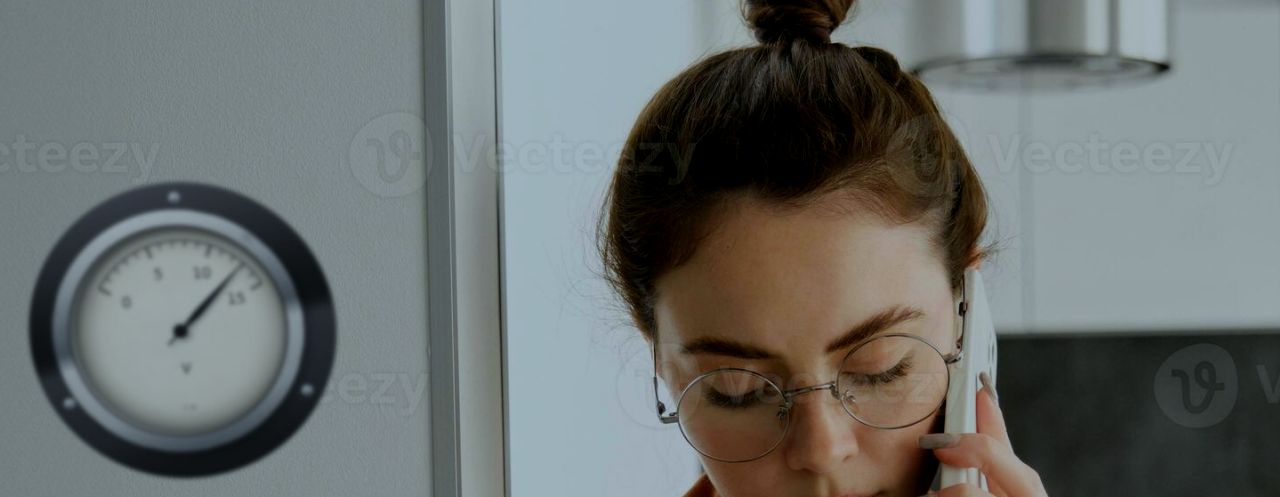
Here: 13 V
